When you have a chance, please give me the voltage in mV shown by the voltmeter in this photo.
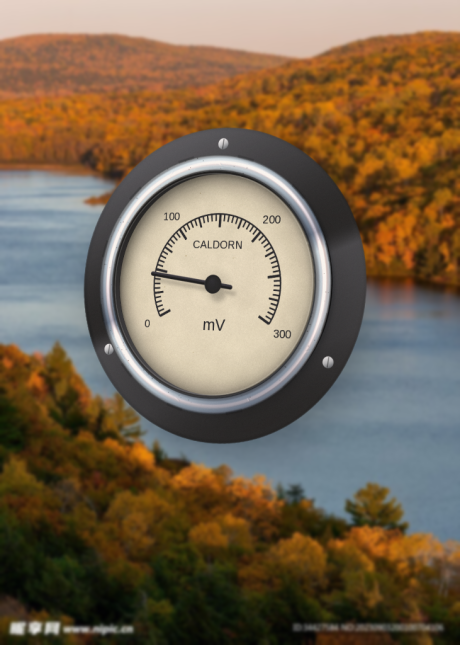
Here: 45 mV
